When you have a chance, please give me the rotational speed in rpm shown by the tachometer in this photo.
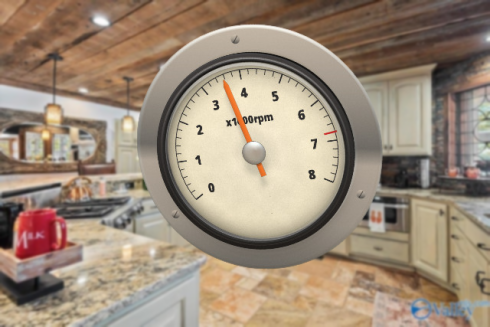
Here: 3600 rpm
